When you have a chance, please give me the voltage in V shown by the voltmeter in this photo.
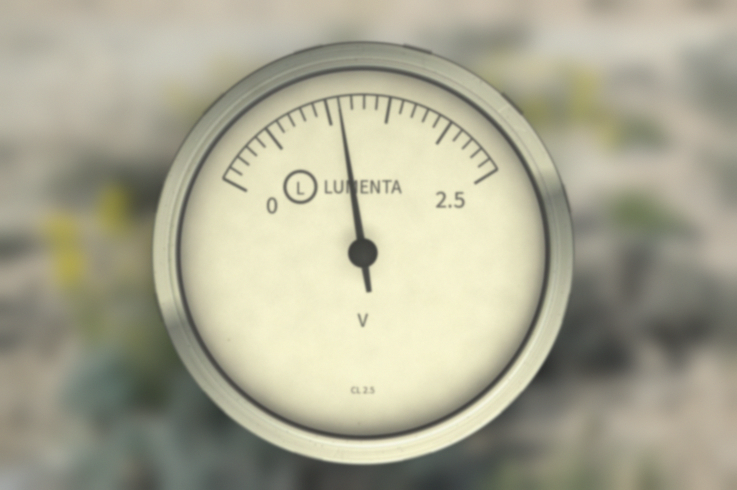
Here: 1.1 V
